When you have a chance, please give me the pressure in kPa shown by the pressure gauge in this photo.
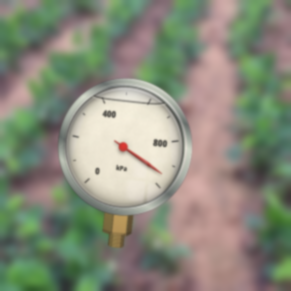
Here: 950 kPa
